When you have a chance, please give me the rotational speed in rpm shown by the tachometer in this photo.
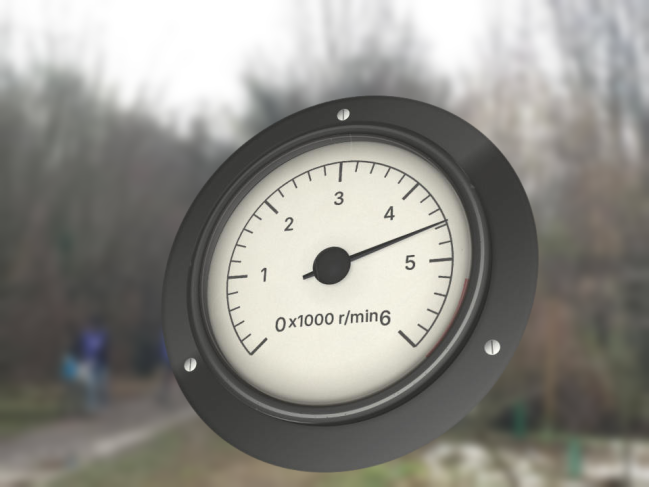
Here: 4600 rpm
